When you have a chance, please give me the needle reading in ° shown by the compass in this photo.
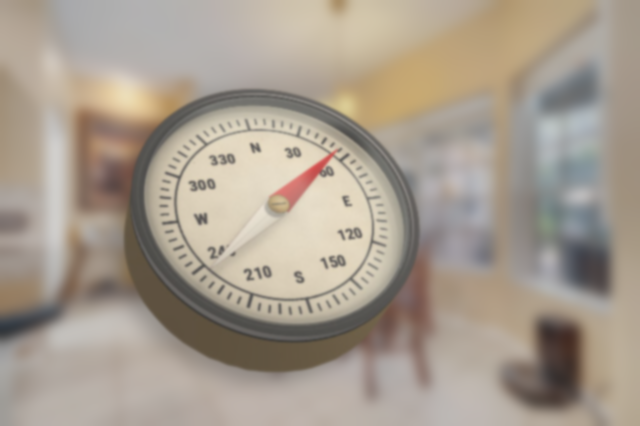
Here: 55 °
